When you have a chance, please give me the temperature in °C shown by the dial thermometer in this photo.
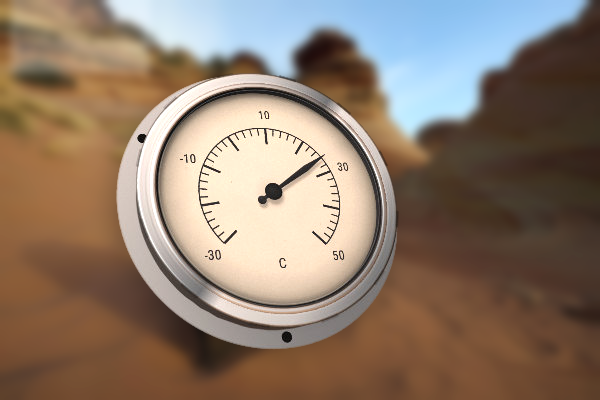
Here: 26 °C
